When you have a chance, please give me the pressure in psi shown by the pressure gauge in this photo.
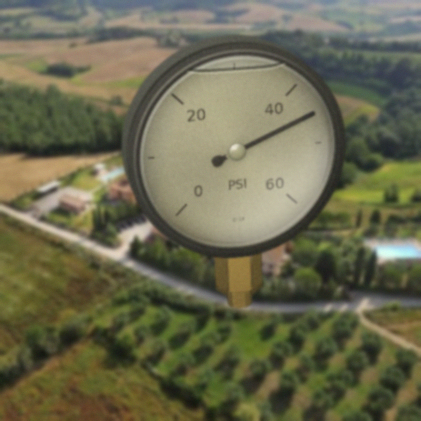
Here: 45 psi
